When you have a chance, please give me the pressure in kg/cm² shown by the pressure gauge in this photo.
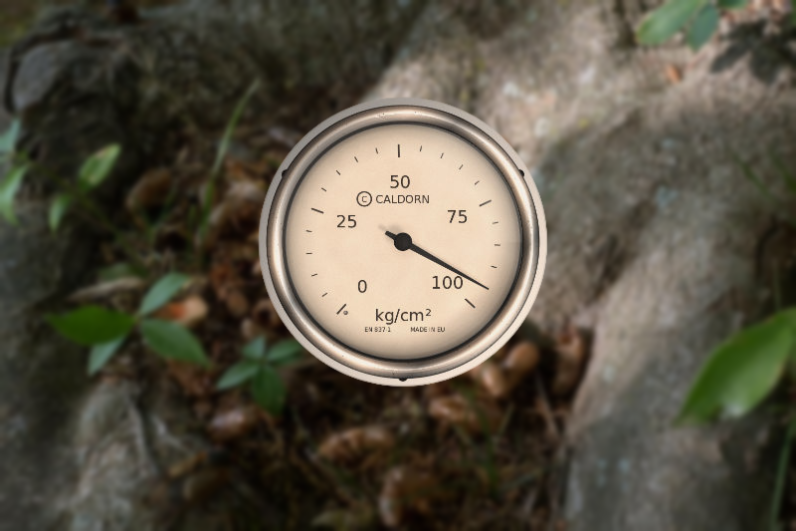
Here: 95 kg/cm²
